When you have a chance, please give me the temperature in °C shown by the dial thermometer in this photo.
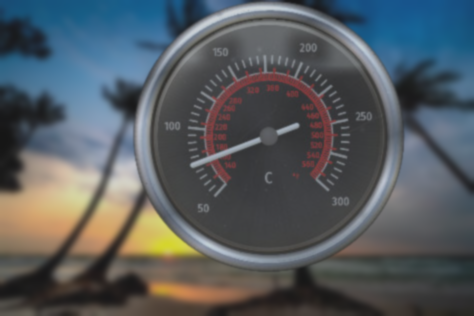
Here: 75 °C
